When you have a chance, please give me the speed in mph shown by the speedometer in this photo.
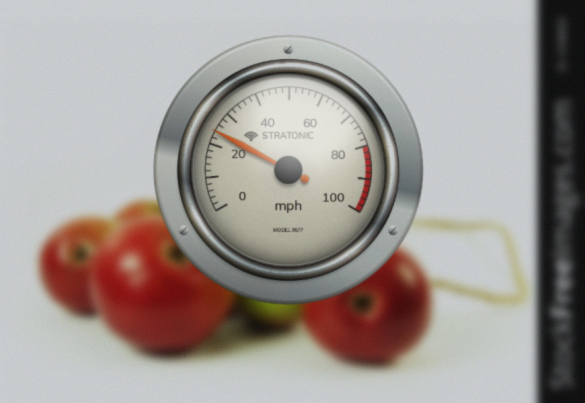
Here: 24 mph
